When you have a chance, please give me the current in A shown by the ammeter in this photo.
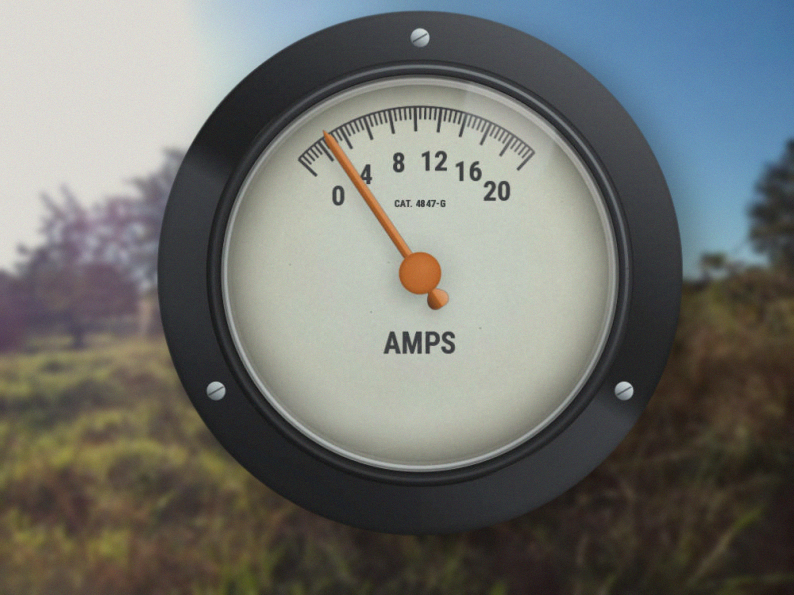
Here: 2.8 A
